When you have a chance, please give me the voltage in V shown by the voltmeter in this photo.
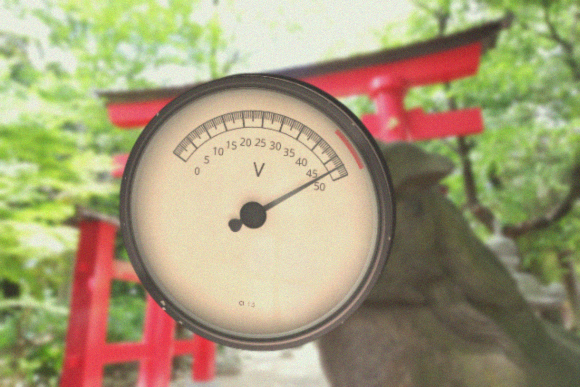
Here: 47.5 V
